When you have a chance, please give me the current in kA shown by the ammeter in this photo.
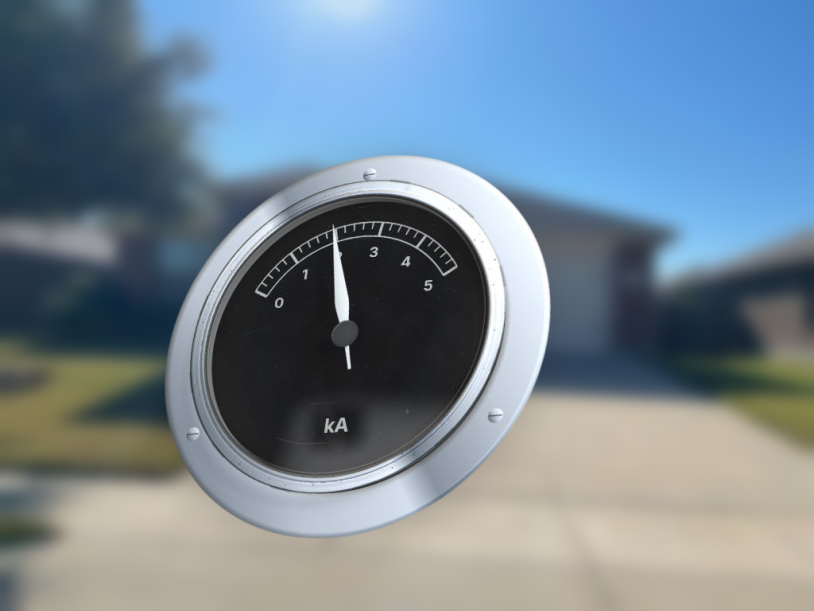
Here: 2 kA
